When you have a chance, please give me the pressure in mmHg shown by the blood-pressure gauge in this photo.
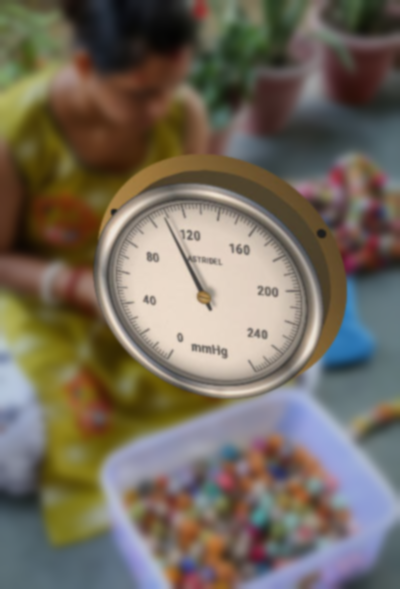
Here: 110 mmHg
